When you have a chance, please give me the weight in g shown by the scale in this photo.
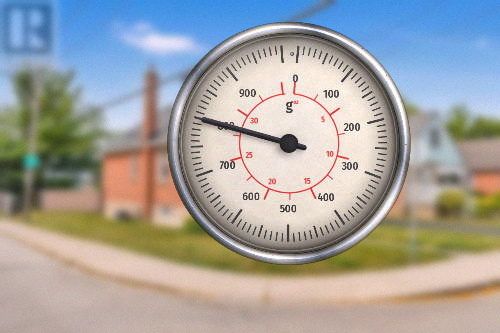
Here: 800 g
